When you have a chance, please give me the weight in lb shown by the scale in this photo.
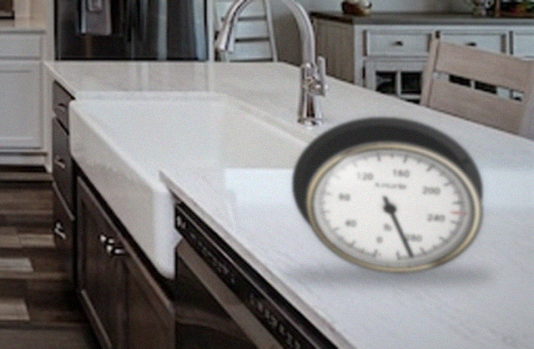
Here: 290 lb
